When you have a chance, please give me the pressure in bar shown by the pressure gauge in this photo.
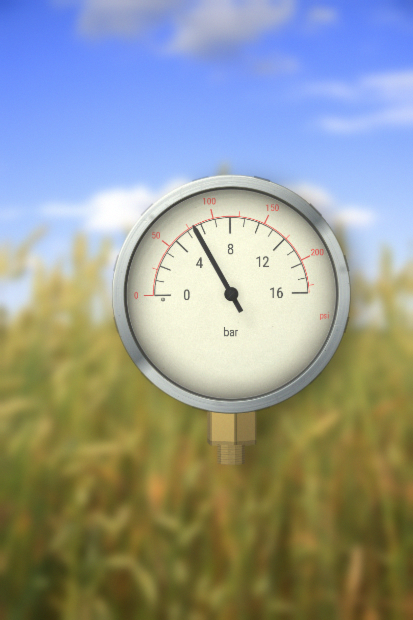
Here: 5.5 bar
